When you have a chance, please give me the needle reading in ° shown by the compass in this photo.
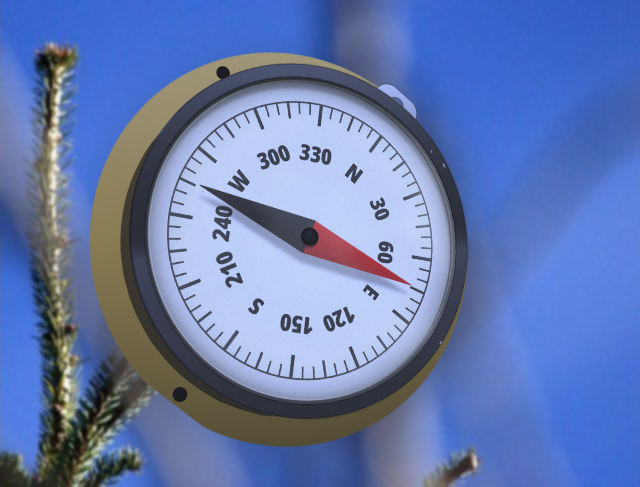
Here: 75 °
